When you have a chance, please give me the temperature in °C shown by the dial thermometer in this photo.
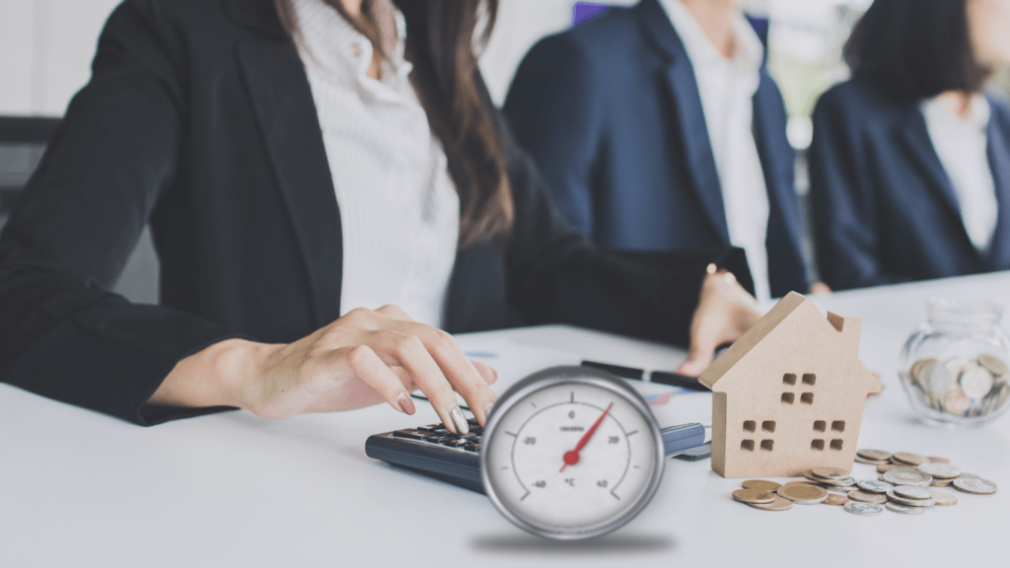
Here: 10 °C
